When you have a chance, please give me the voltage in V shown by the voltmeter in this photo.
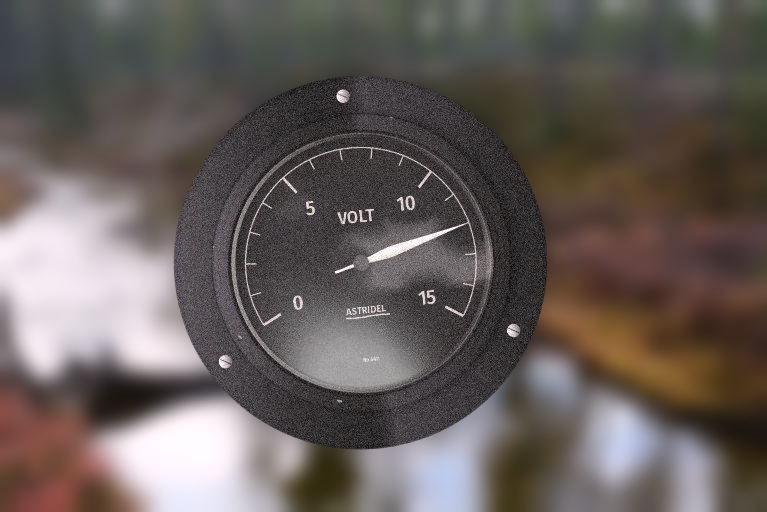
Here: 12 V
